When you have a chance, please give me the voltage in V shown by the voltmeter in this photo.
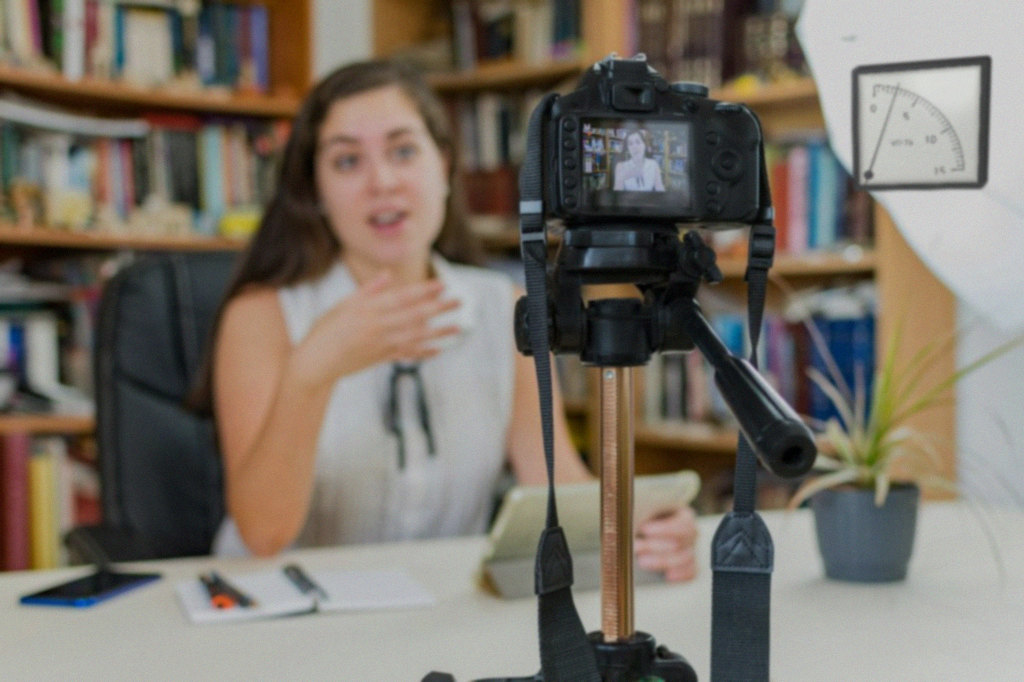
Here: 2.5 V
